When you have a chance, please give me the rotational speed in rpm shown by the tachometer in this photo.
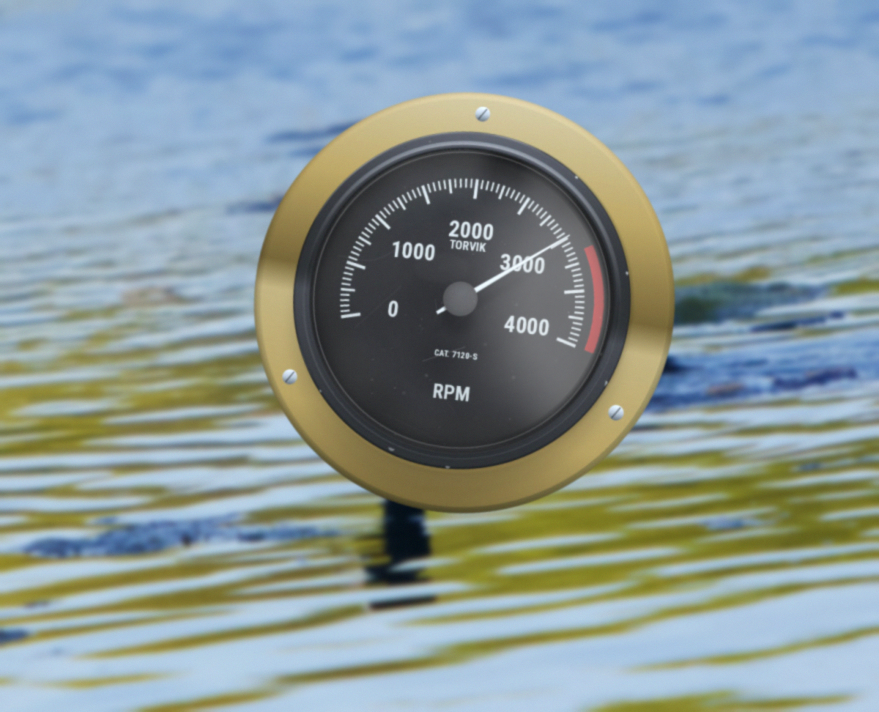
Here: 3000 rpm
